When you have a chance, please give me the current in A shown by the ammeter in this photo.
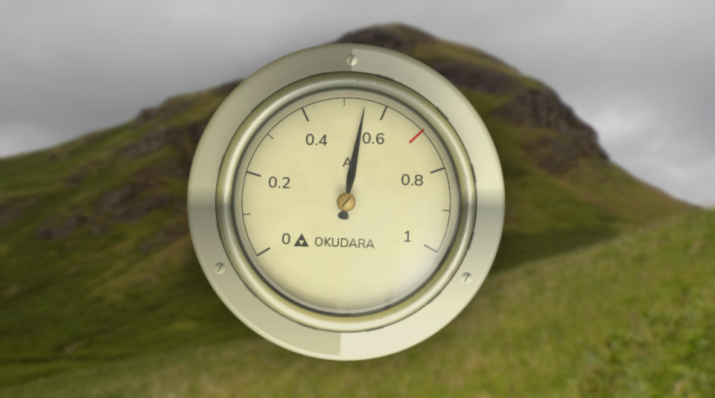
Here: 0.55 A
